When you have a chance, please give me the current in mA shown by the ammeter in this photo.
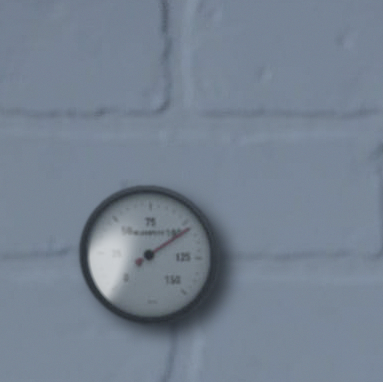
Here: 105 mA
